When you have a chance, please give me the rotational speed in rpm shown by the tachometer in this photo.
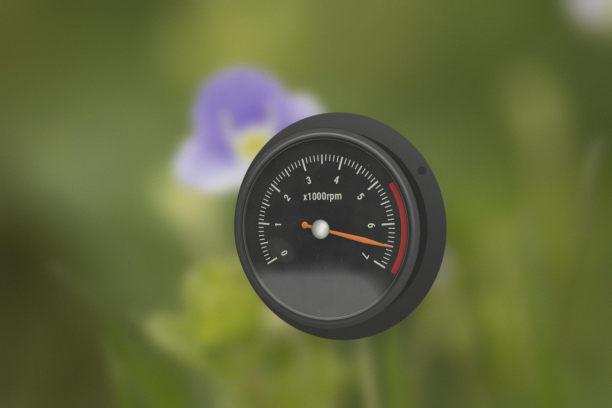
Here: 6500 rpm
